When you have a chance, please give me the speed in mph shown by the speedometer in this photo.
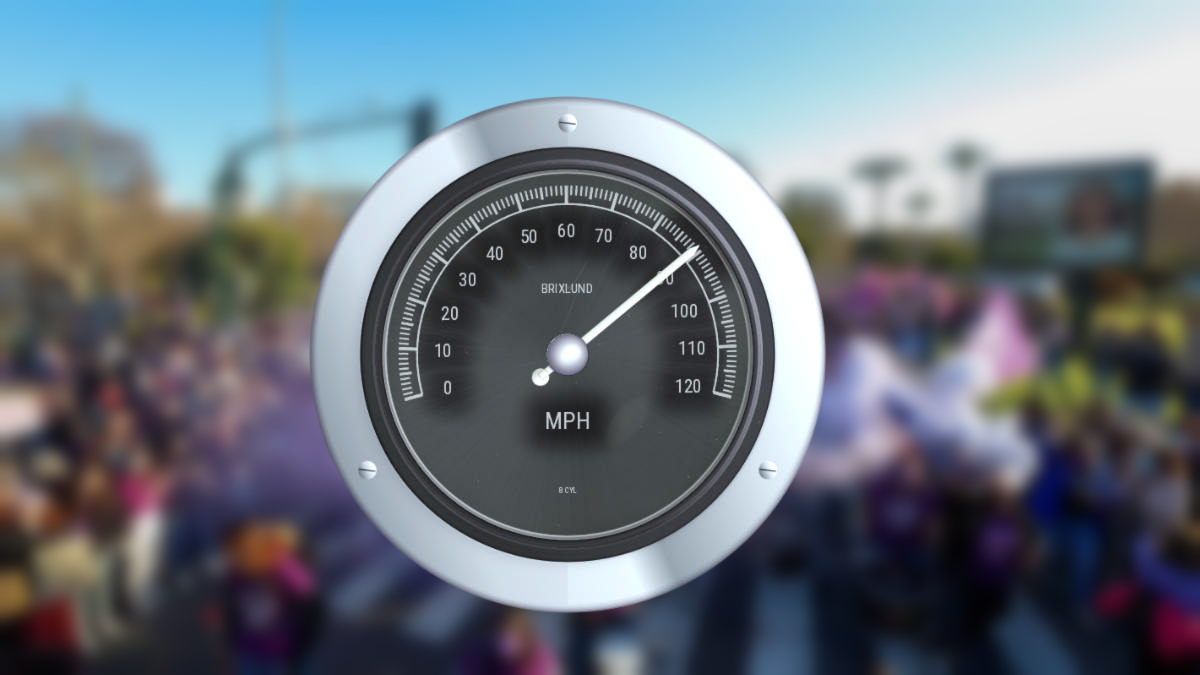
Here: 89 mph
